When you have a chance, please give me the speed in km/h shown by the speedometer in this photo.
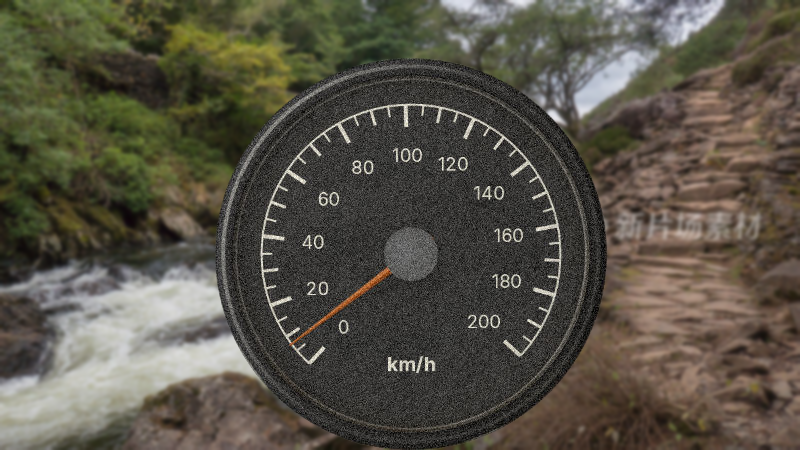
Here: 7.5 km/h
